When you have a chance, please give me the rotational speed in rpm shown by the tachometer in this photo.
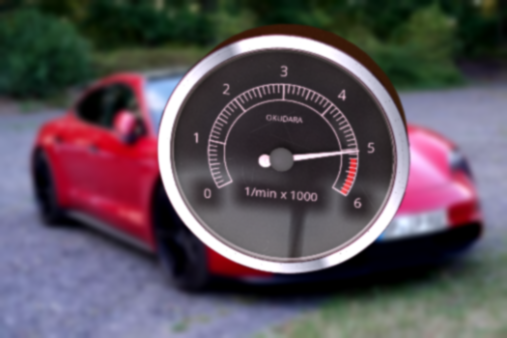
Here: 5000 rpm
